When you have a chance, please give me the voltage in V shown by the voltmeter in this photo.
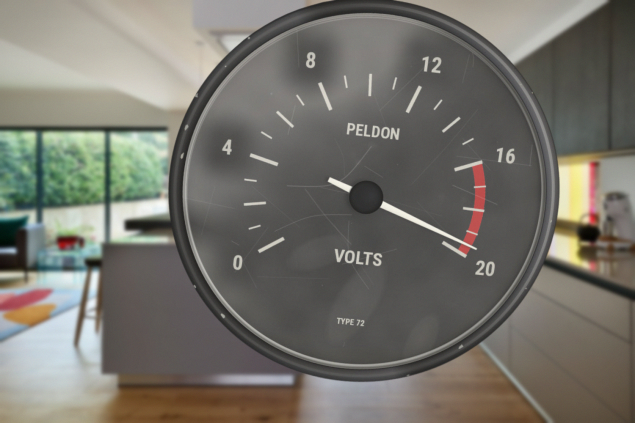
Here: 19.5 V
